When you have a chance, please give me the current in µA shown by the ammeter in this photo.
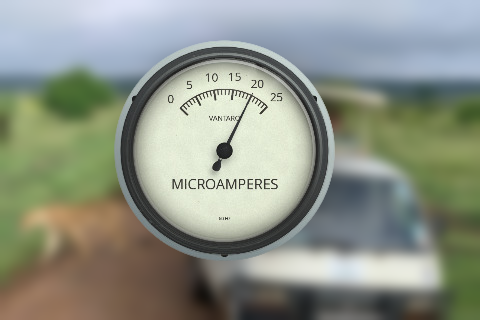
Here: 20 µA
